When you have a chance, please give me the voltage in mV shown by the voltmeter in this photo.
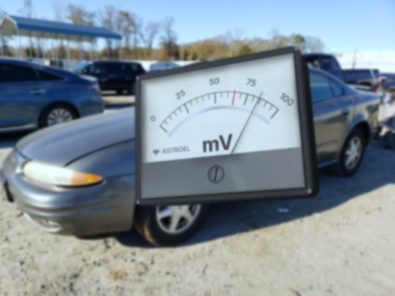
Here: 85 mV
